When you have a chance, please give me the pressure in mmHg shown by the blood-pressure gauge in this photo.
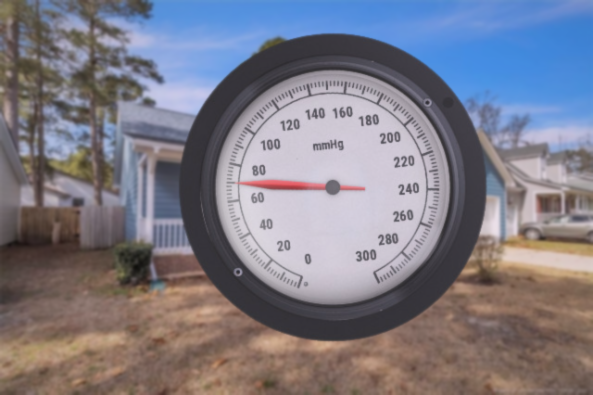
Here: 70 mmHg
